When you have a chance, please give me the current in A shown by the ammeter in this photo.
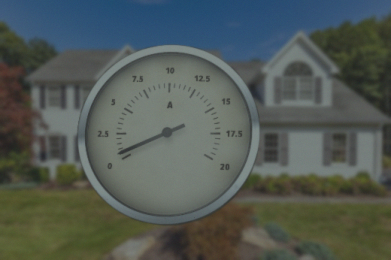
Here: 0.5 A
